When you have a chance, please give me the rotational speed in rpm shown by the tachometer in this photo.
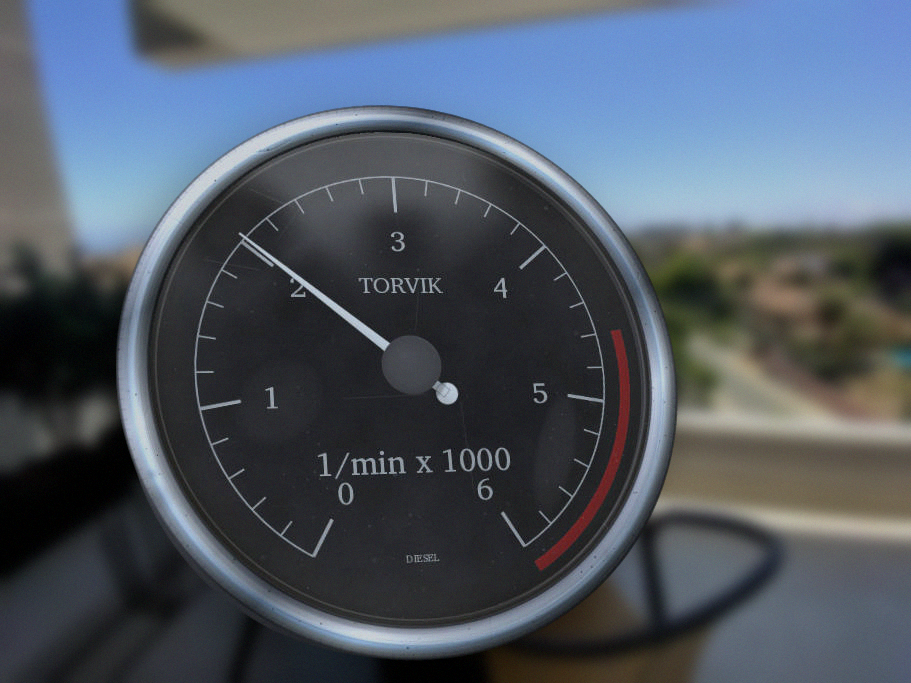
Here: 2000 rpm
